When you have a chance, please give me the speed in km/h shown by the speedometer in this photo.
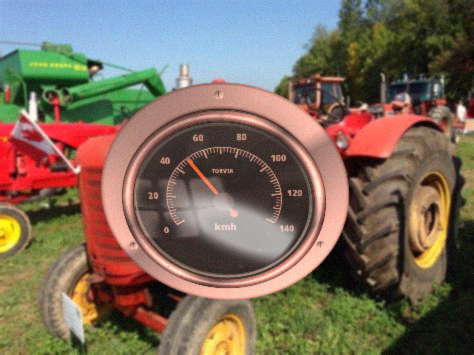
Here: 50 km/h
